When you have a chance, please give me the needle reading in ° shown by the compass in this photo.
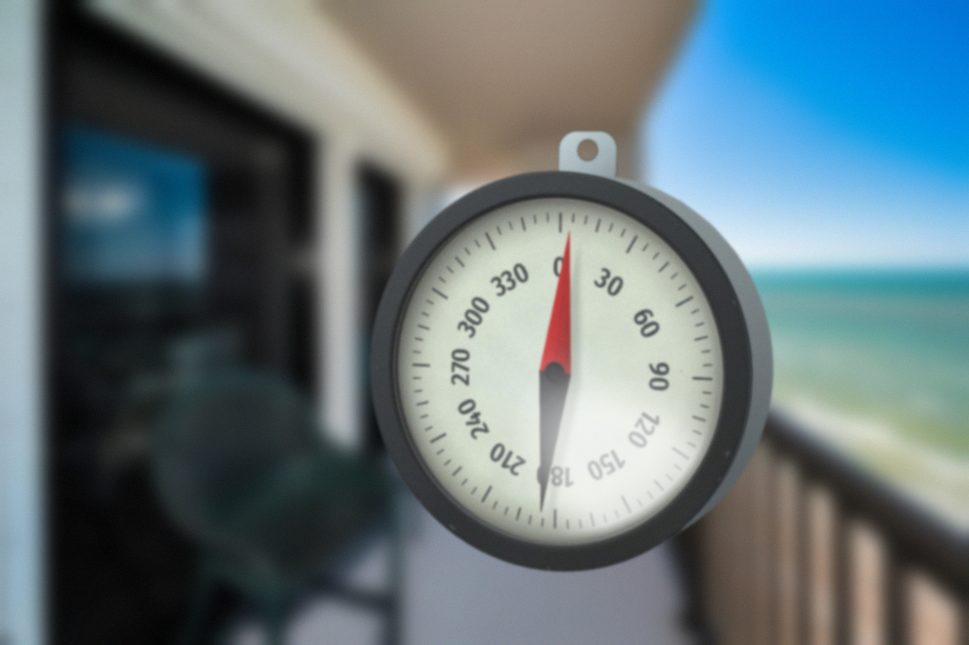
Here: 5 °
